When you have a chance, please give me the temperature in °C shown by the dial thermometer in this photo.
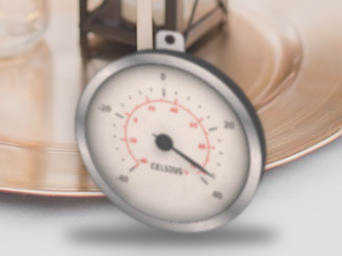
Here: 36 °C
